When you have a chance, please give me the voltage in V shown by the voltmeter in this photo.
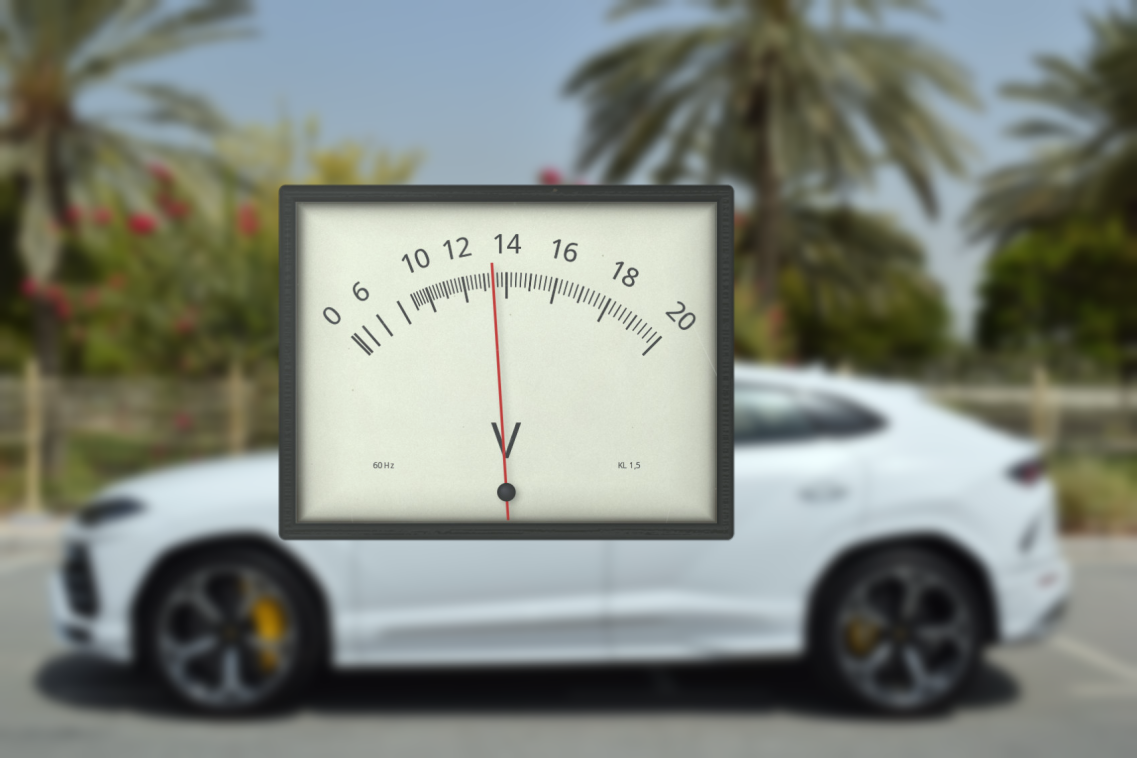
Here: 13.4 V
